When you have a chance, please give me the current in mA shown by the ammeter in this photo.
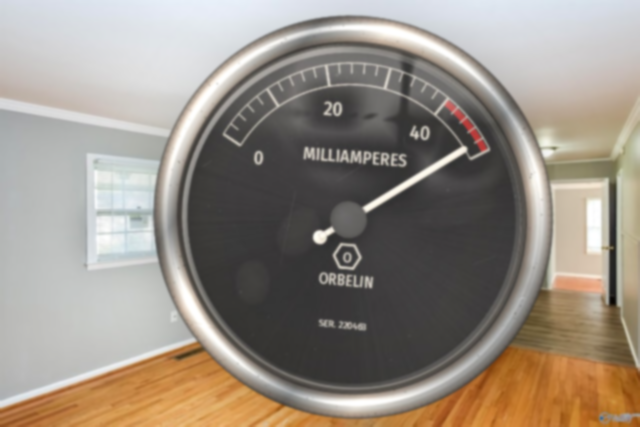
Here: 48 mA
